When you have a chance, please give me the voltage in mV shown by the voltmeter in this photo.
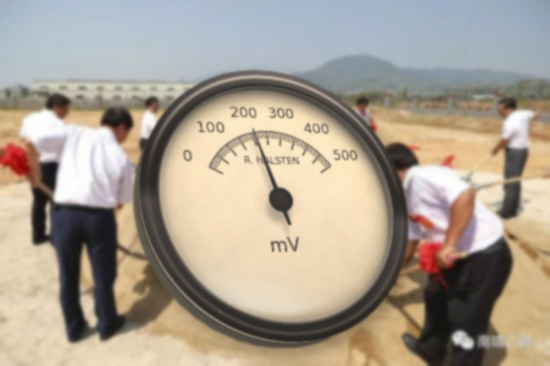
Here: 200 mV
